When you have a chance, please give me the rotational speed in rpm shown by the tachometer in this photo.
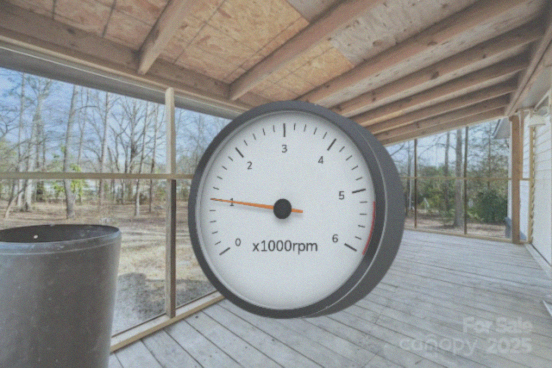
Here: 1000 rpm
